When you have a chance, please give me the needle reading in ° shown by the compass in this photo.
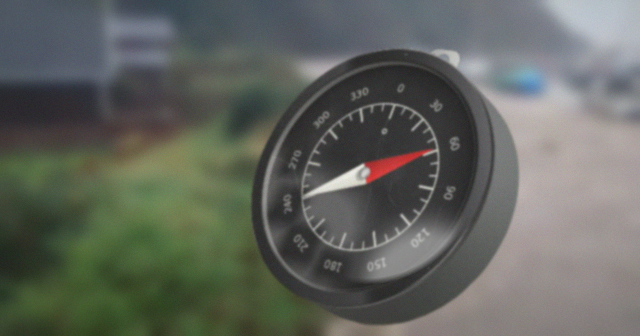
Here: 60 °
